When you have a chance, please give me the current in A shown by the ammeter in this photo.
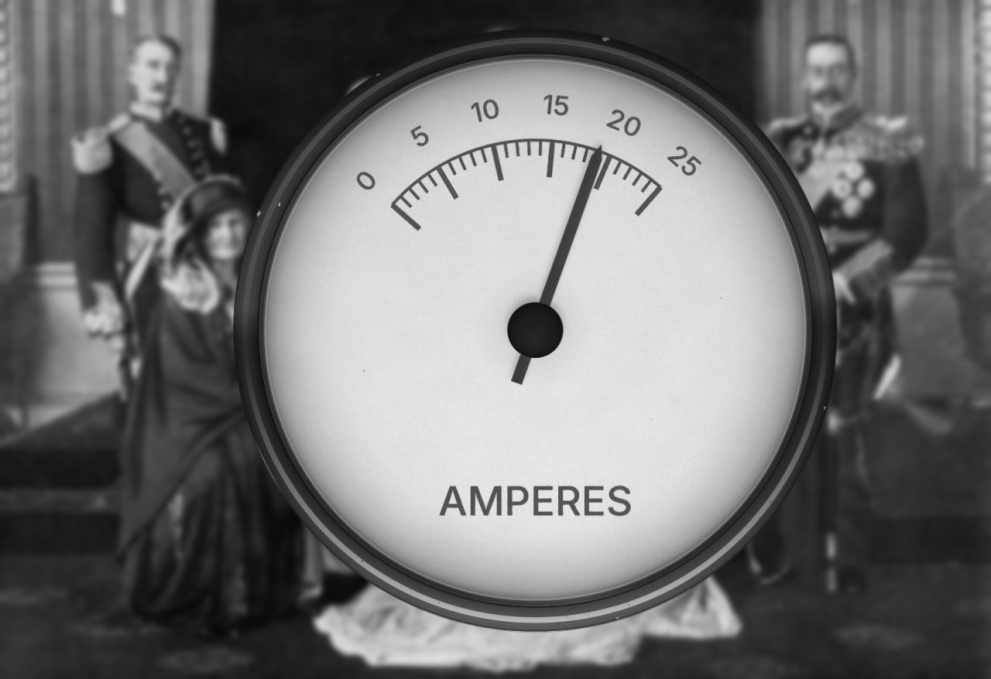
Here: 19 A
